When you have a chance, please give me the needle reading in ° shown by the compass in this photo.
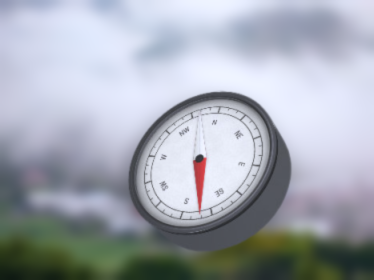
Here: 160 °
